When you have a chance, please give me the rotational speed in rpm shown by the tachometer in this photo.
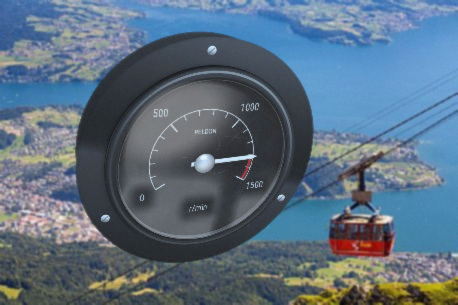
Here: 1300 rpm
